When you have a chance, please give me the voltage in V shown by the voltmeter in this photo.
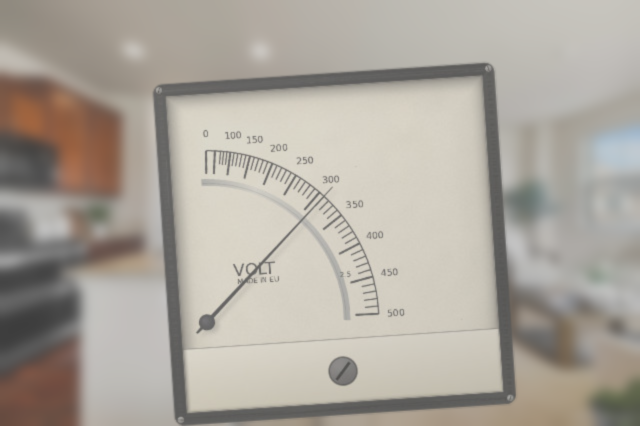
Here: 310 V
